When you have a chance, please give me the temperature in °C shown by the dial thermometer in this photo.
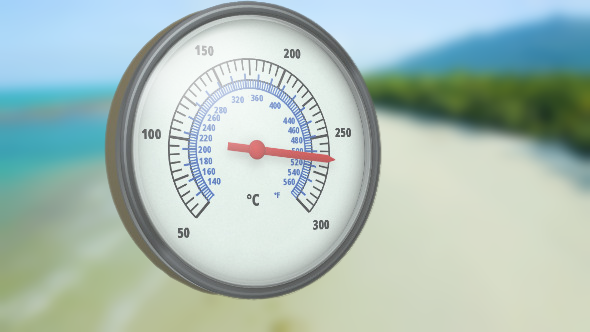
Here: 265 °C
